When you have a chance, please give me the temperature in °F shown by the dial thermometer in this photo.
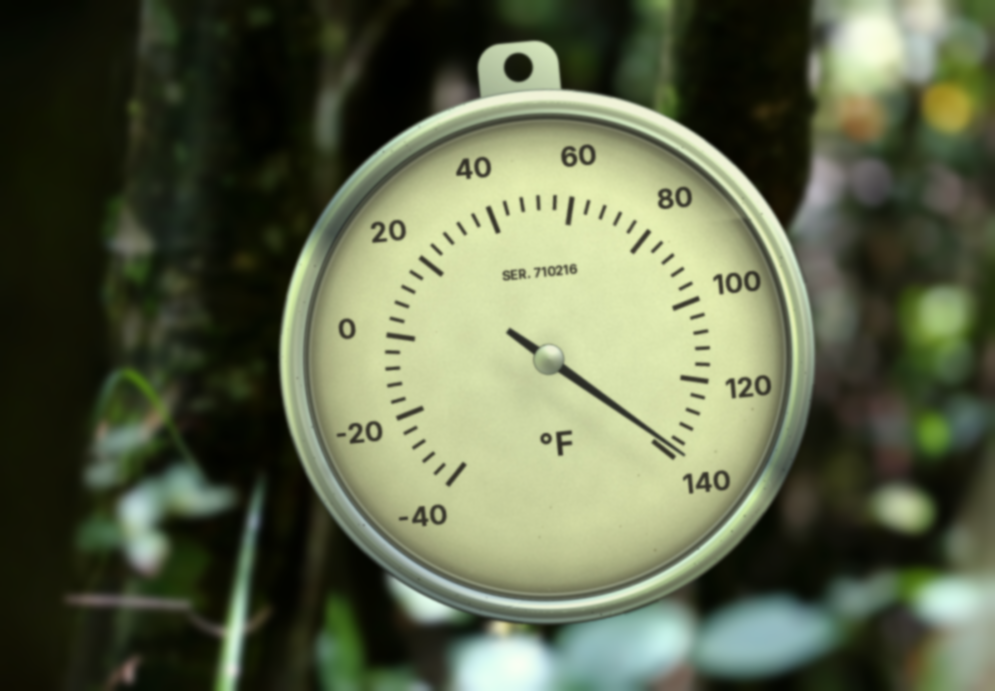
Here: 138 °F
